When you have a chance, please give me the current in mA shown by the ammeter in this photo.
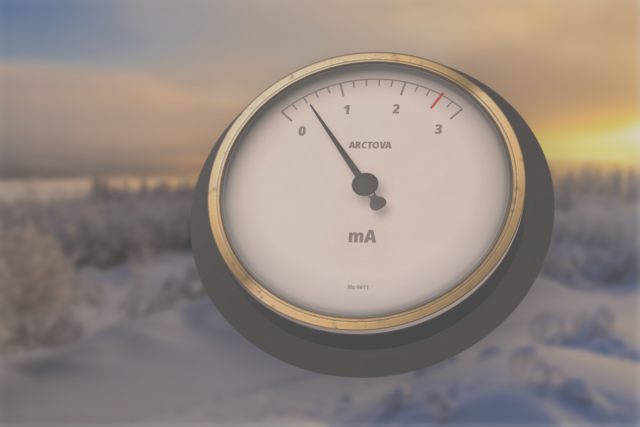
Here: 0.4 mA
